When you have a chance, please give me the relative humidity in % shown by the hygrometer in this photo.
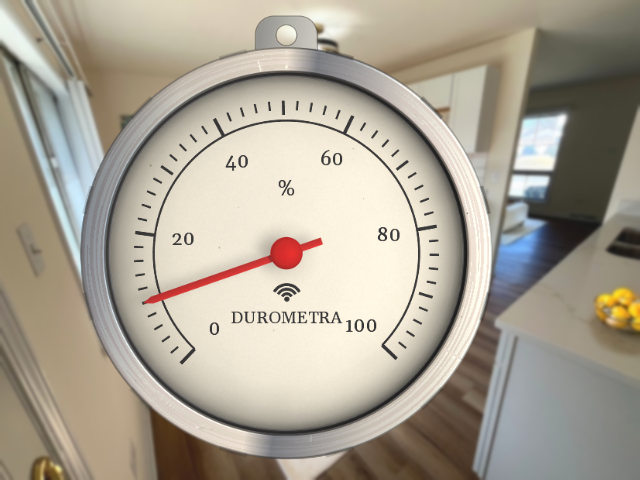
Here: 10 %
